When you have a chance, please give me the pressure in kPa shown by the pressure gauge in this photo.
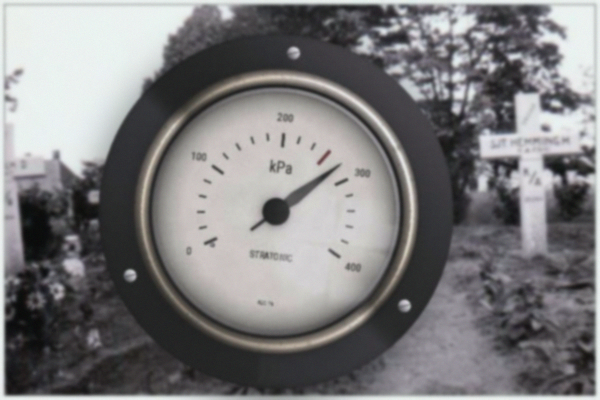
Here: 280 kPa
